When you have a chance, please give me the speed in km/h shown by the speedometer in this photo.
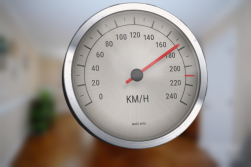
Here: 175 km/h
